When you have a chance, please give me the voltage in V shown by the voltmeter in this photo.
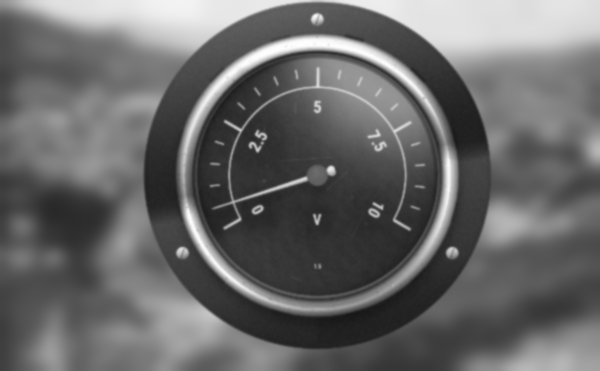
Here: 0.5 V
